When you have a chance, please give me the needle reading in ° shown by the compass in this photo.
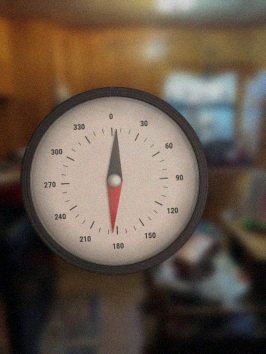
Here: 185 °
